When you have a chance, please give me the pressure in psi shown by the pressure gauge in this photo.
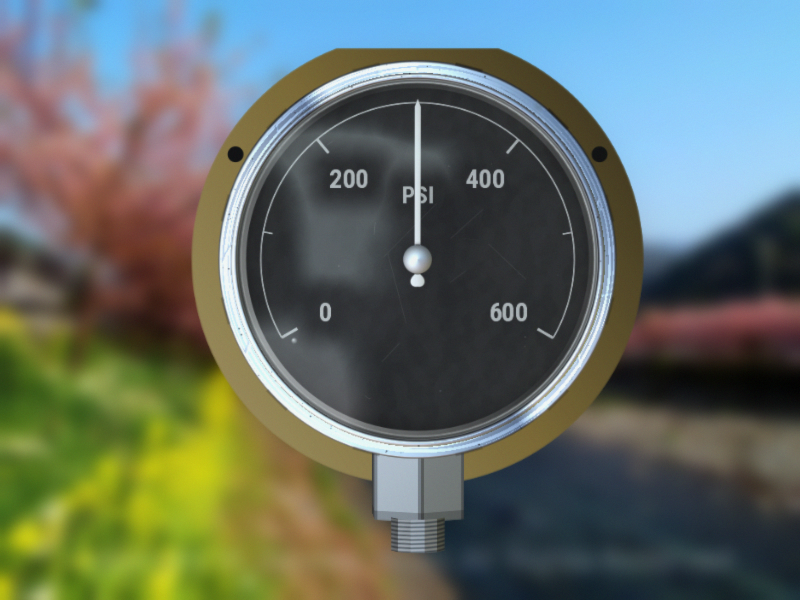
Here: 300 psi
